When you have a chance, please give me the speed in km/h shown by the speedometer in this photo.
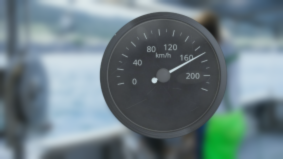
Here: 170 km/h
